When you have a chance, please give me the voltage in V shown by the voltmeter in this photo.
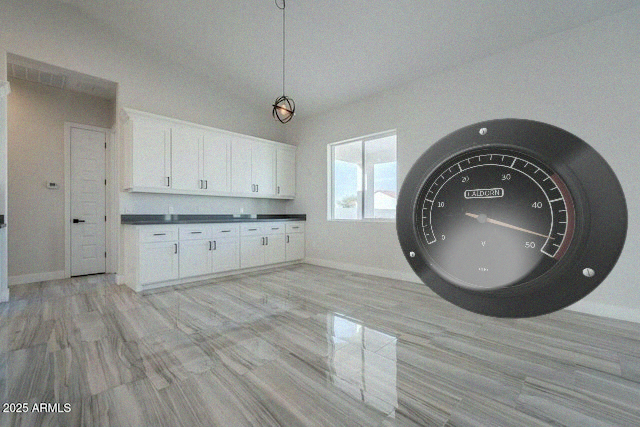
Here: 47 V
